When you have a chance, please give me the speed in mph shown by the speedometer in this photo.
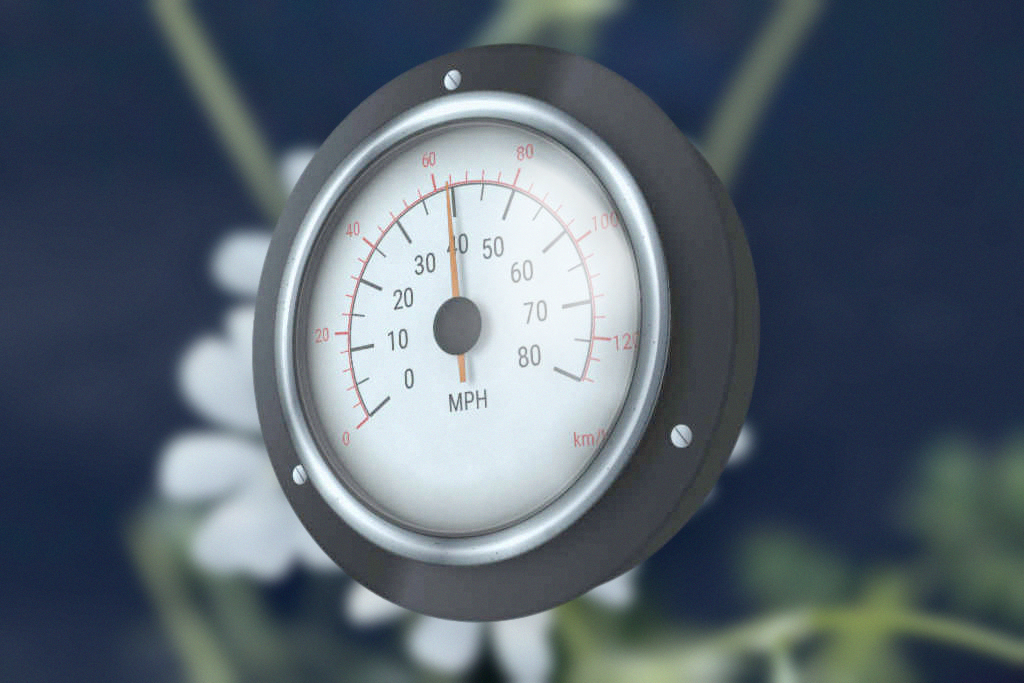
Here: 40 mph
